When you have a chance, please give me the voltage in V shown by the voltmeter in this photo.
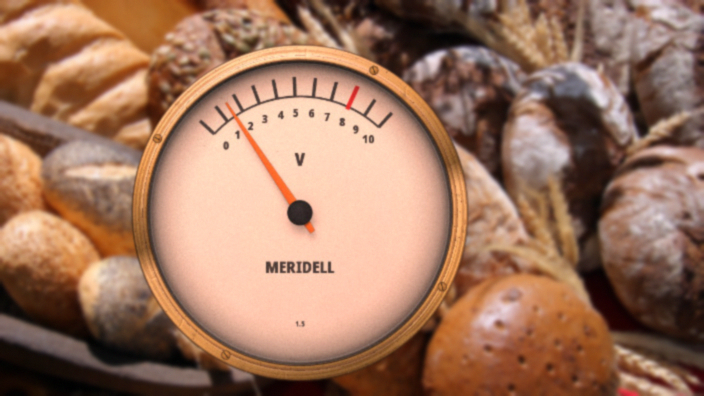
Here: 1.5 V
